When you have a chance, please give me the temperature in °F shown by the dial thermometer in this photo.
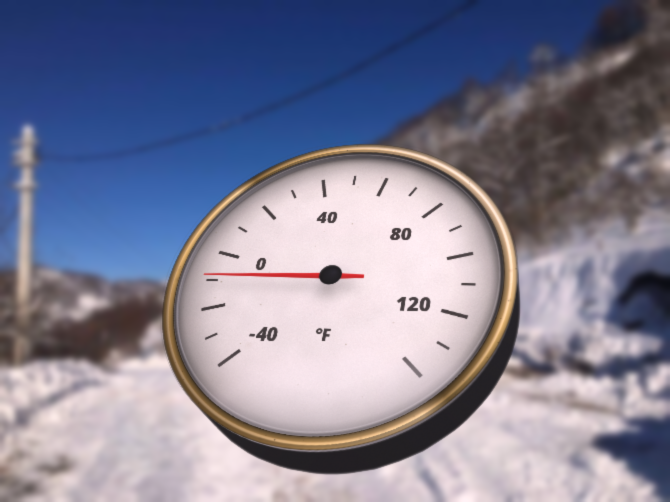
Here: -10 °F
